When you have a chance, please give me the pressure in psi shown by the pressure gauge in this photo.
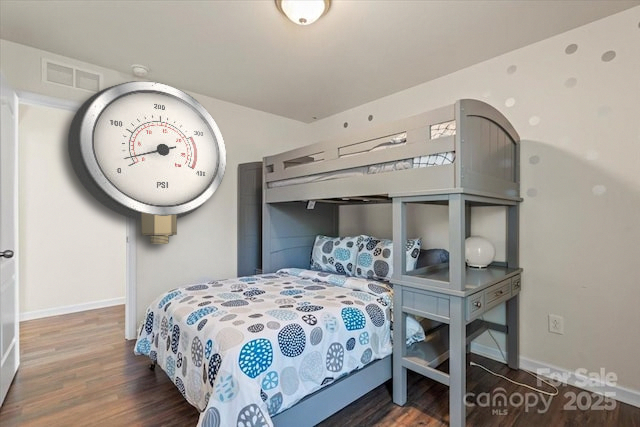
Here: 20 psi
